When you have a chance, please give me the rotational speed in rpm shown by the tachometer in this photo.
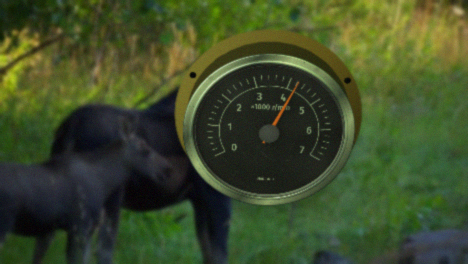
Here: 4200 rpm
